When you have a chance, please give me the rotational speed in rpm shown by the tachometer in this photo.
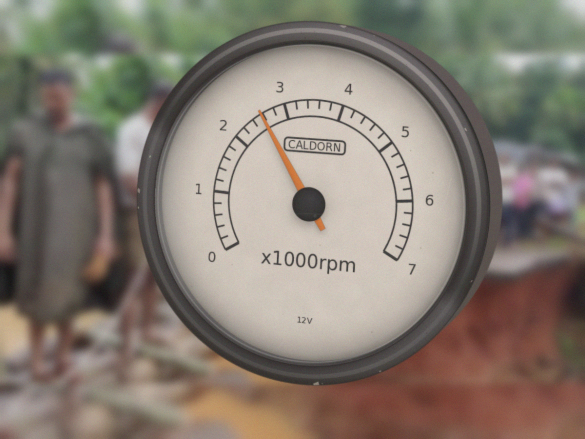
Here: 2600 rpm
